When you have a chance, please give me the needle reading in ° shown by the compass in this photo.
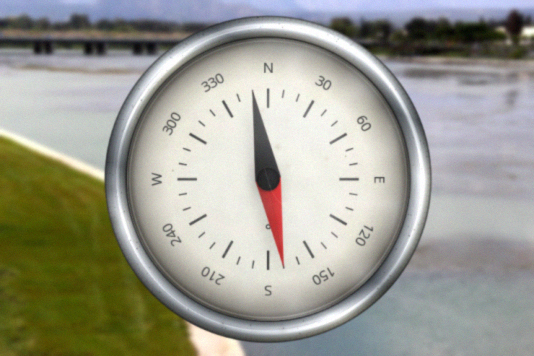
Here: 170 °
